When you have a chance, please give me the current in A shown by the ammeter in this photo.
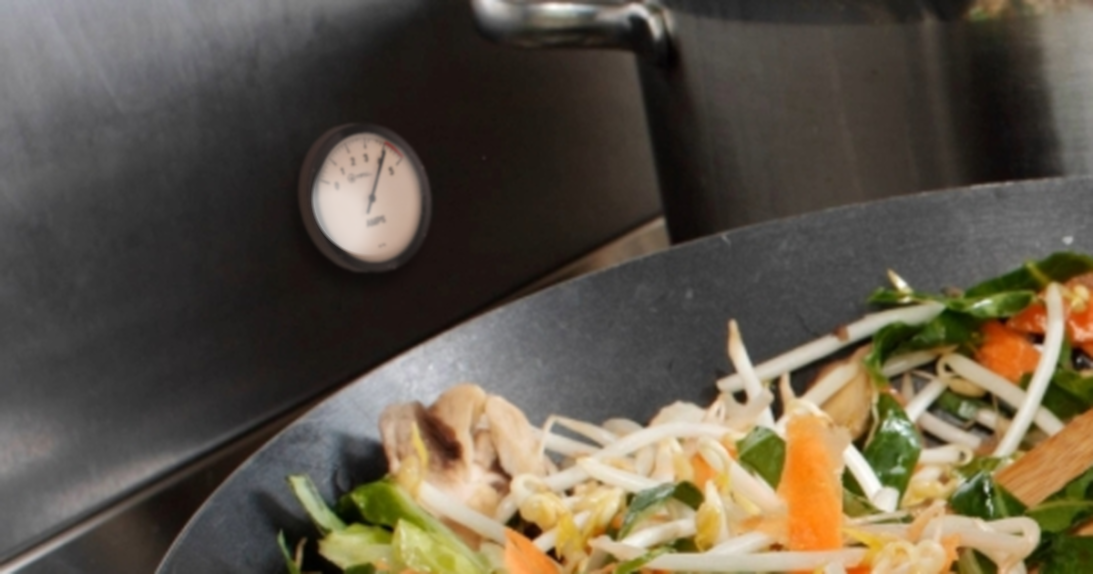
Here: 4 A
